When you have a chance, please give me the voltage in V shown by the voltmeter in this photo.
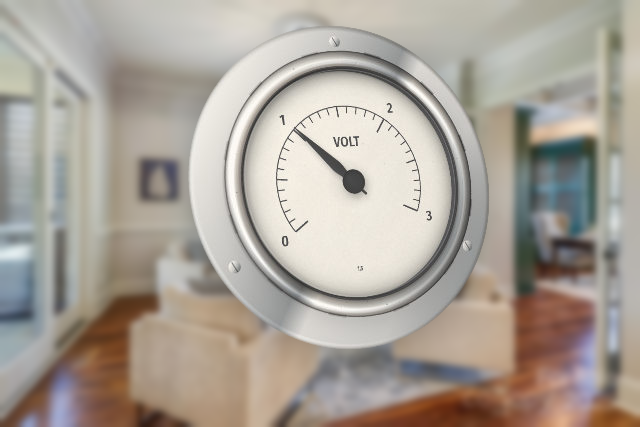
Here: 1 V
